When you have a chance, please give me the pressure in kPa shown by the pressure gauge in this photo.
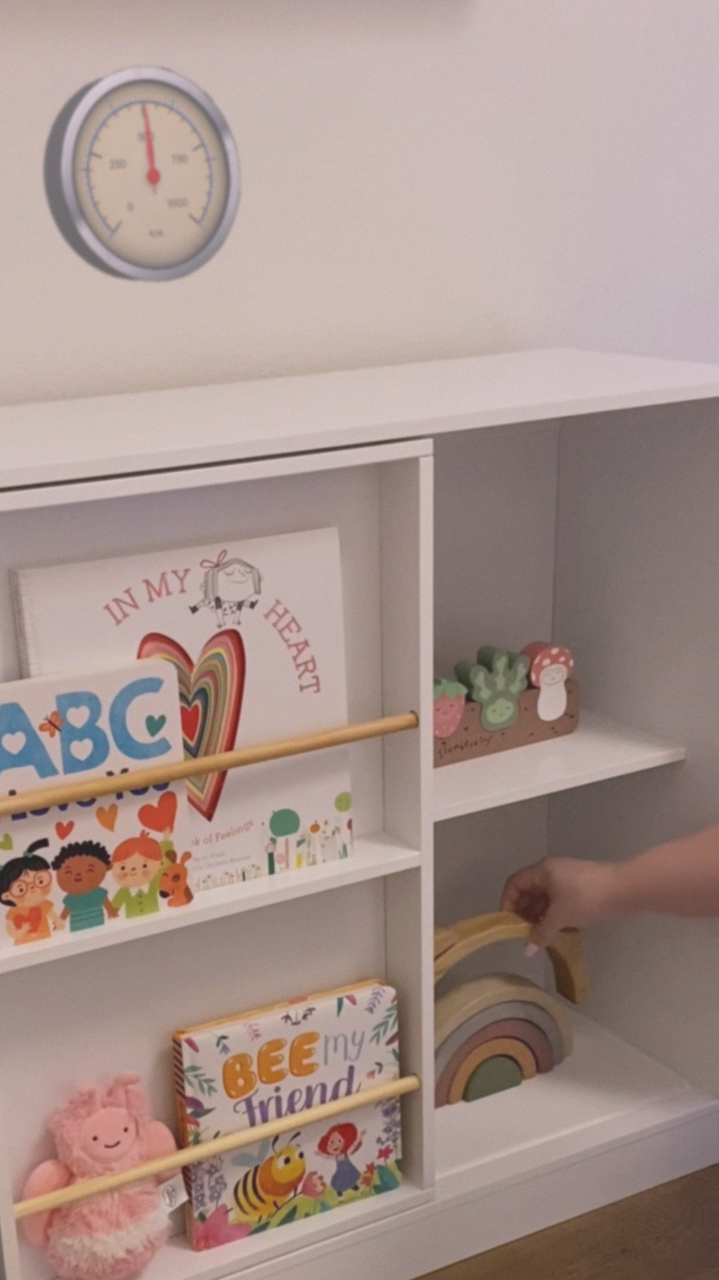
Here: 500 kPa
